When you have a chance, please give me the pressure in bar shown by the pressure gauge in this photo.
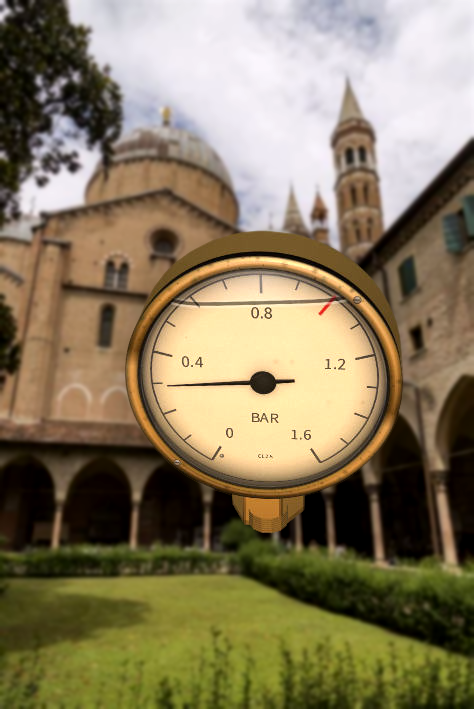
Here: 0.3 bar
